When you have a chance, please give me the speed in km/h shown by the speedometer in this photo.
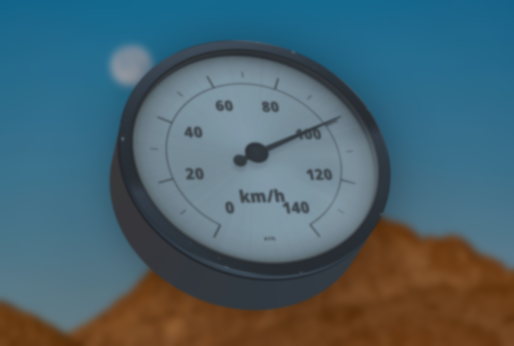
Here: 100 km/h
